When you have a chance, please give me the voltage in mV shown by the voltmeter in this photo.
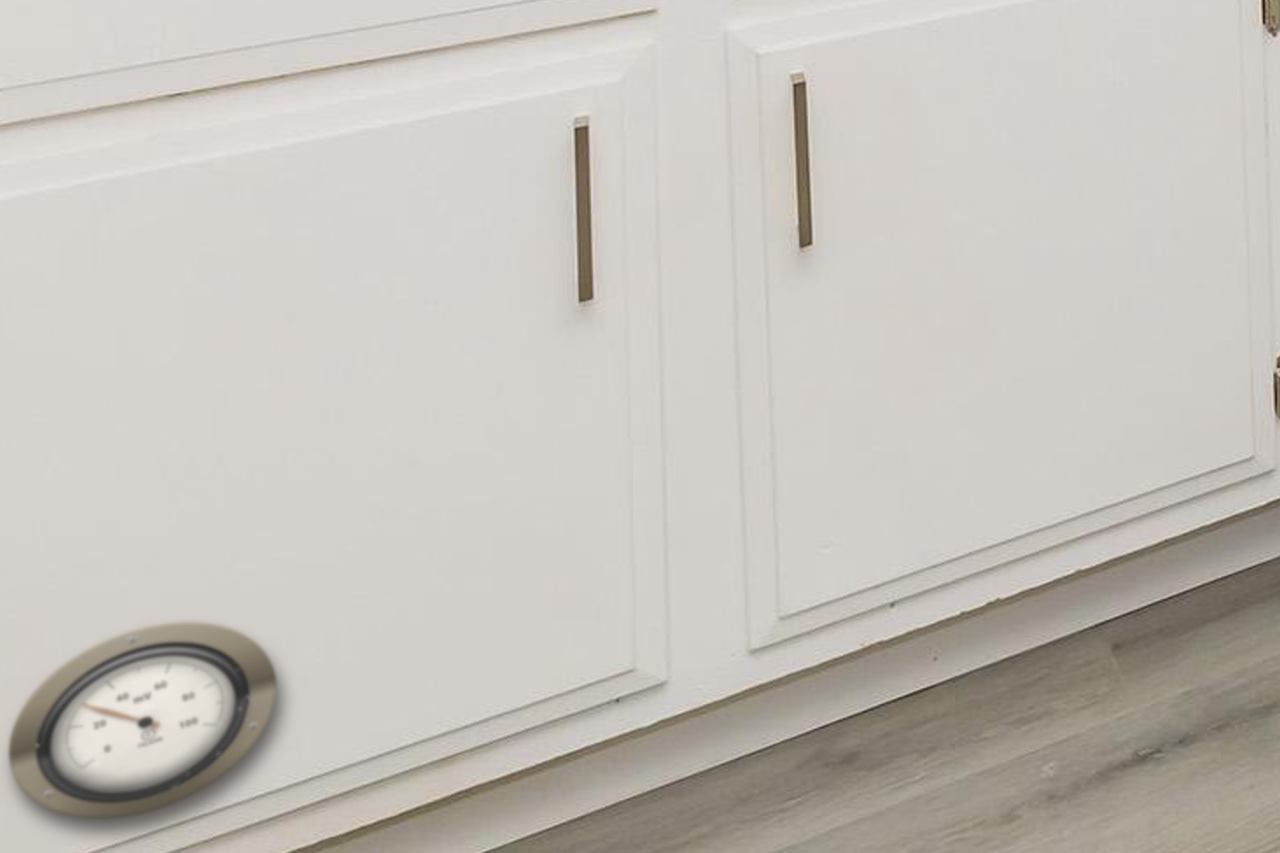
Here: 30 mV
